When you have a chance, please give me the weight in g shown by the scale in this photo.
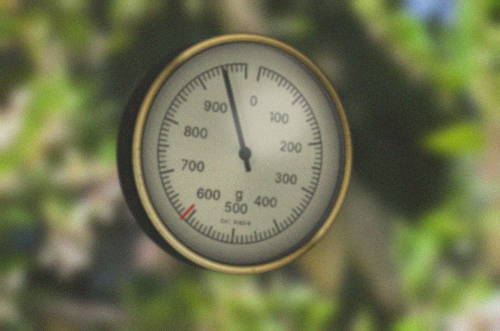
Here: 950 g
